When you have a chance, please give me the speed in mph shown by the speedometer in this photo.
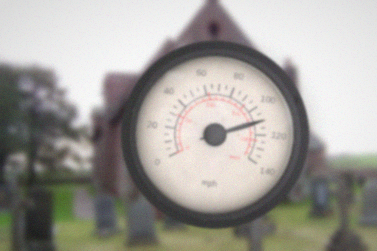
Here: 110 mph
